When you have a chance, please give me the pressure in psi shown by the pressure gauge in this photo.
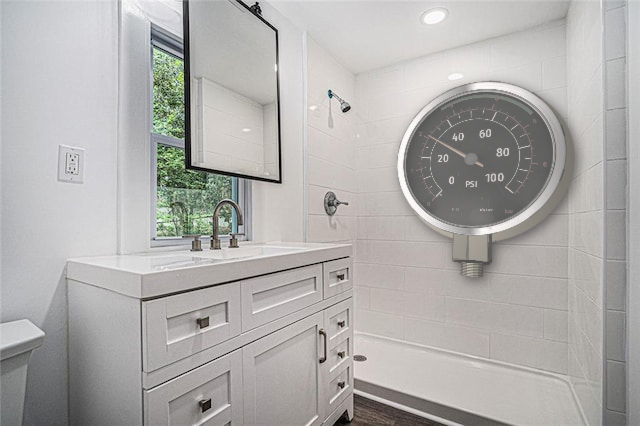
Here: 30 psi
